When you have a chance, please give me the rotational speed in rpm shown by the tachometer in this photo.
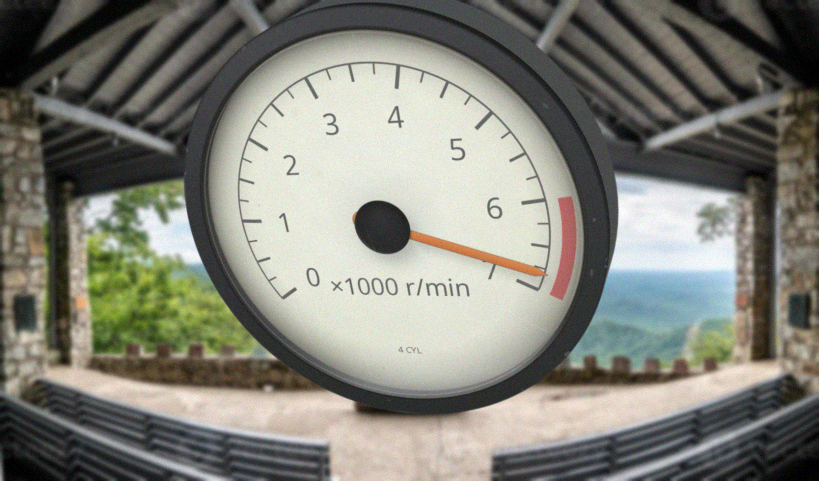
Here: 6750 rpm
